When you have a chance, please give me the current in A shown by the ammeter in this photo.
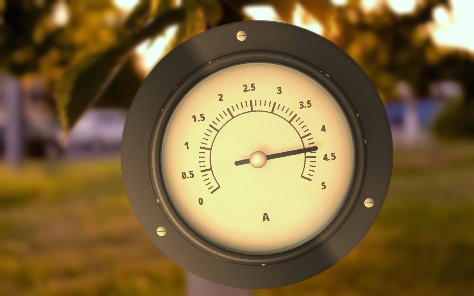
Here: 4.3 A
